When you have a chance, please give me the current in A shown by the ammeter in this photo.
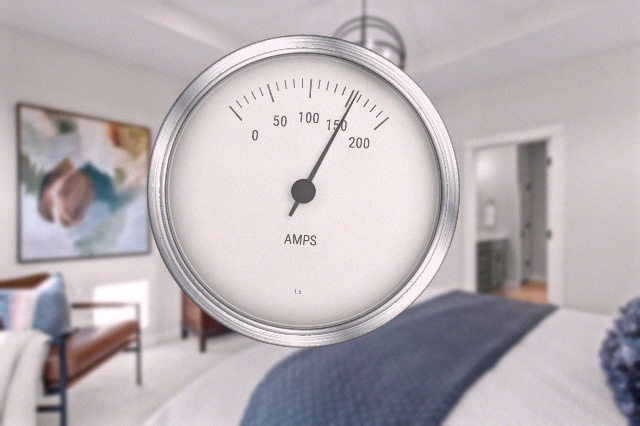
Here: 155 A
